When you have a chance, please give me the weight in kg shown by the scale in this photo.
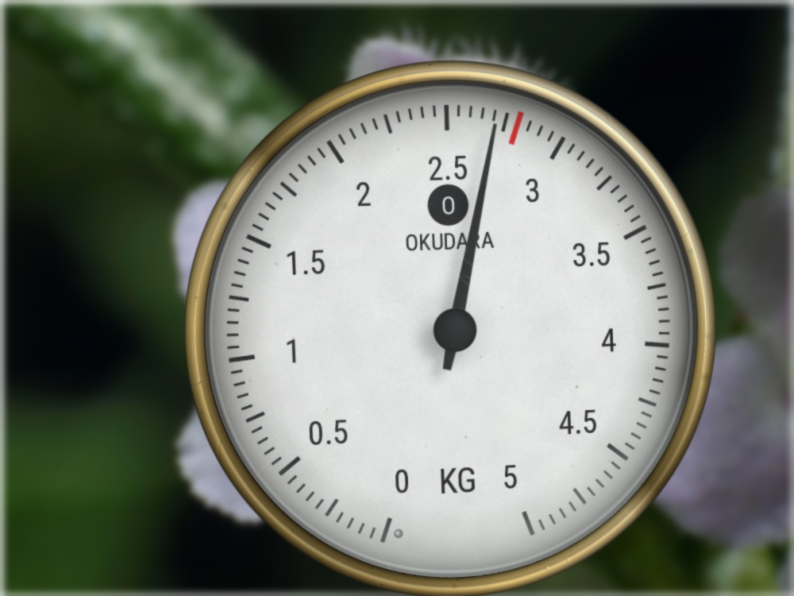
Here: 2.7 kg
